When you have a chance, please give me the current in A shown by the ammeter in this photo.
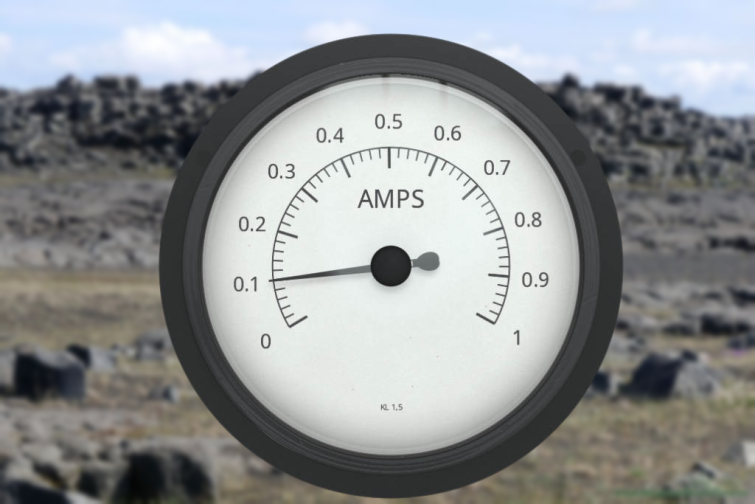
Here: 0.1 A
